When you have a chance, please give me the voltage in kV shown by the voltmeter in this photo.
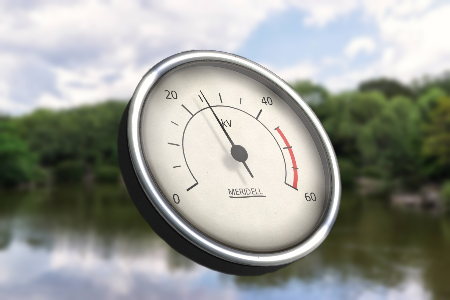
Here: 25 kV
